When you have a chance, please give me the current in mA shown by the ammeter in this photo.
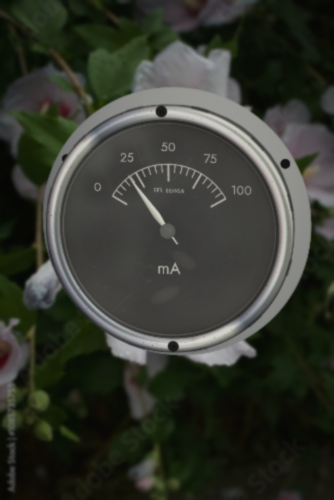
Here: 20 mA
